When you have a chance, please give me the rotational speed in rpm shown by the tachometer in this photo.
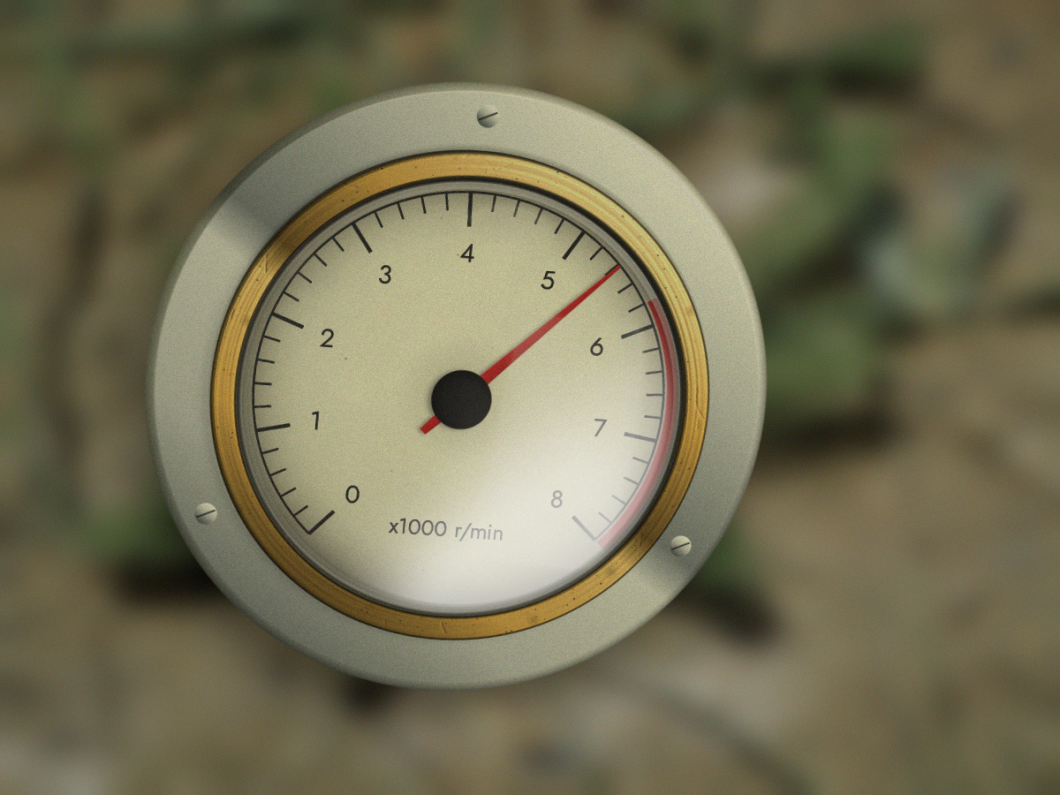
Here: 5400 rpm
